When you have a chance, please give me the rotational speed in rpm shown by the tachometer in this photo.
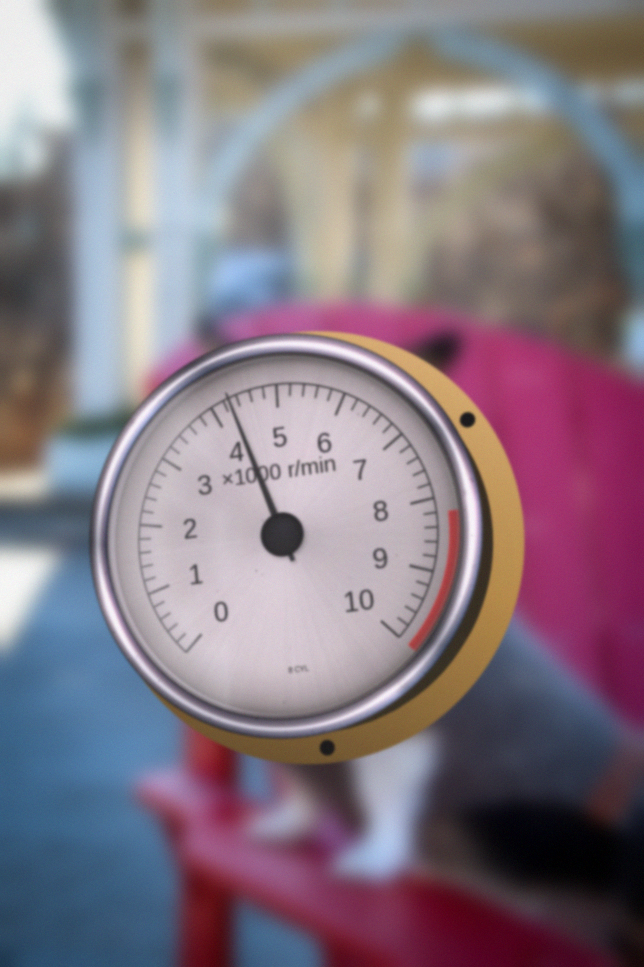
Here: 4300 rpm
